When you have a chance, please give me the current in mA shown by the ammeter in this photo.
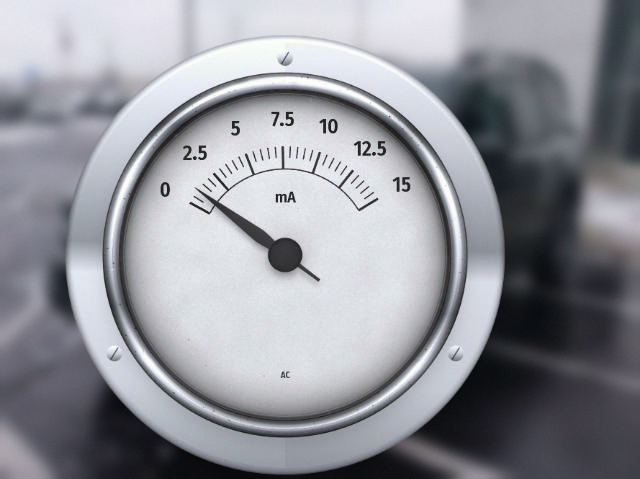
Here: 1 mA
